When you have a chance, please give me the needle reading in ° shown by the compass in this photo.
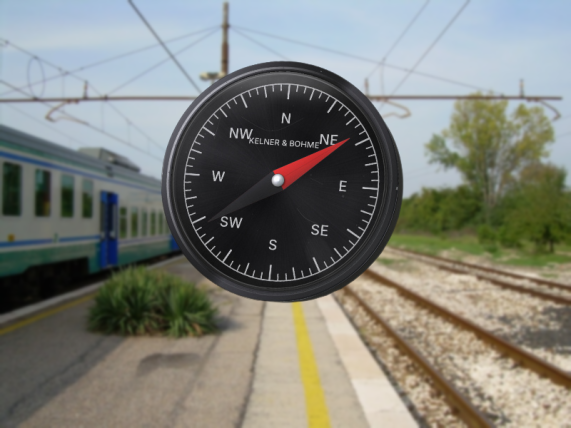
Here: 55 °
